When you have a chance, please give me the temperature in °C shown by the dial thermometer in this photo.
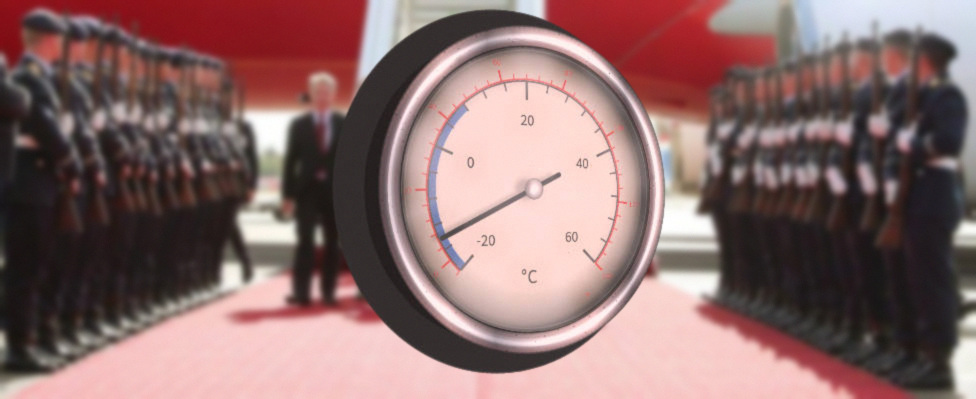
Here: -14 °C
